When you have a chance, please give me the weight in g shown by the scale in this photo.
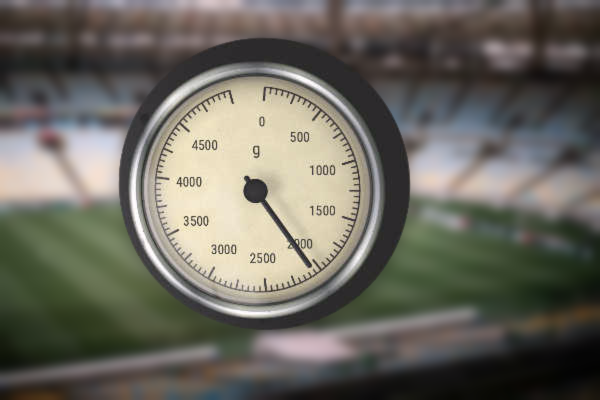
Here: 2050 g
